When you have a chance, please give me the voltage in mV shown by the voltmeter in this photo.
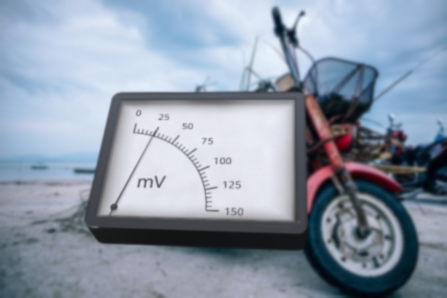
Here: 25 mV
